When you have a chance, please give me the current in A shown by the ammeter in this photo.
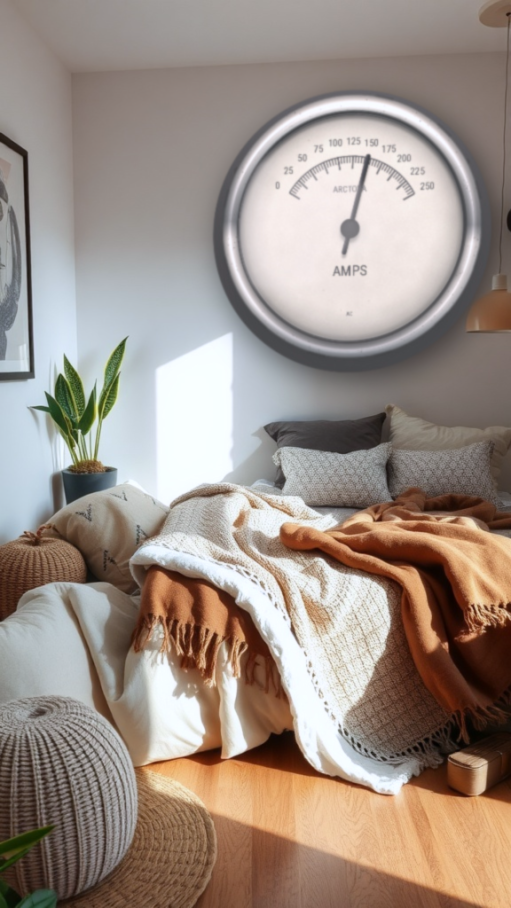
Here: 150 A
